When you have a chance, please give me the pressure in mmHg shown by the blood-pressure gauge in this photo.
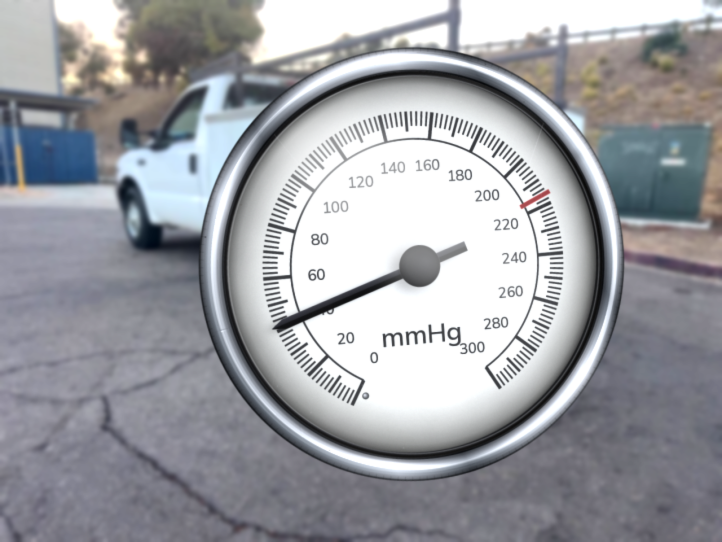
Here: 42 mmHg
